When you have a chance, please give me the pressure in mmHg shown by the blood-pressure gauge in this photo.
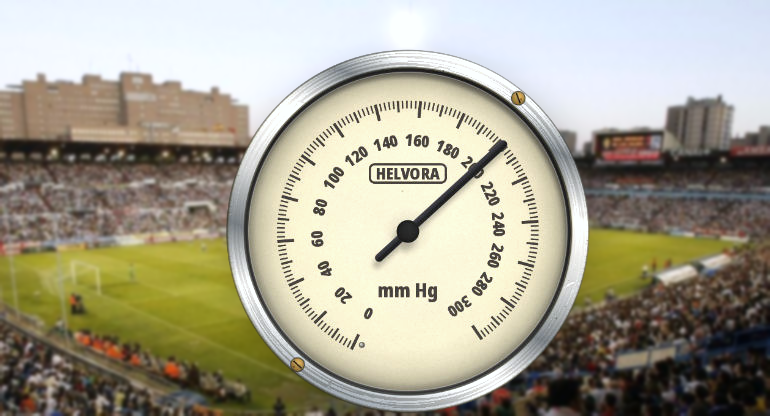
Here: 202 mmHg
